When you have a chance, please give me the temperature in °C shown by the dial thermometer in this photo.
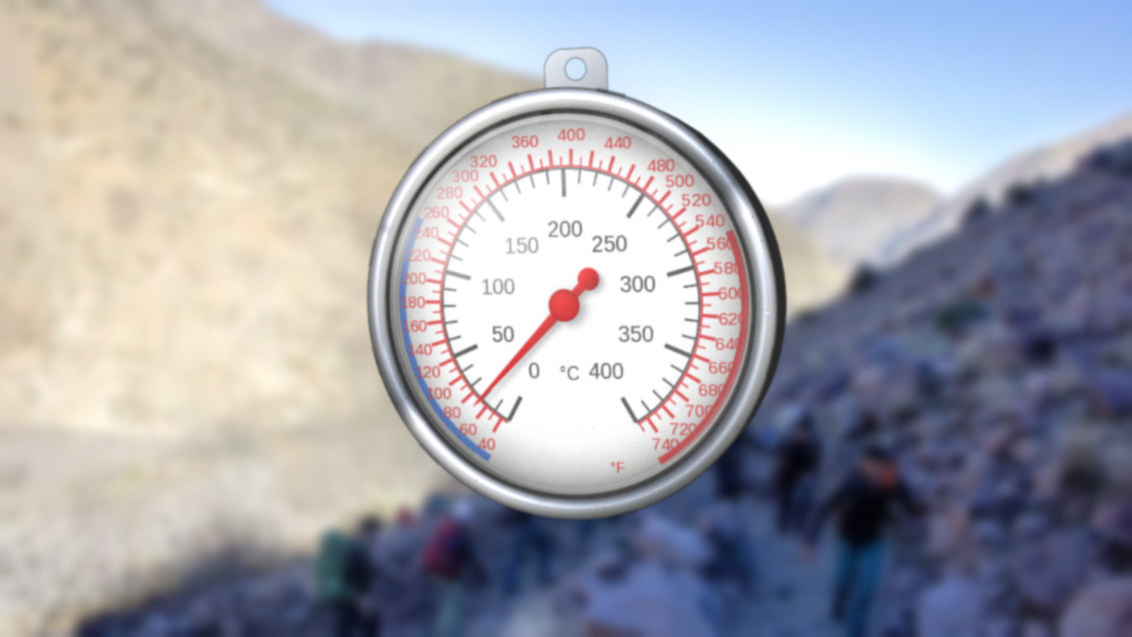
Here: 20 °C
